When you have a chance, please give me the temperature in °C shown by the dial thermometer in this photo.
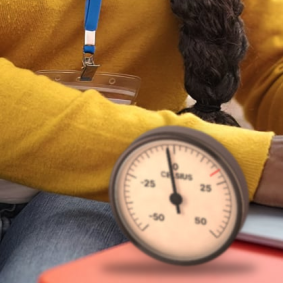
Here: -2.5 °C
